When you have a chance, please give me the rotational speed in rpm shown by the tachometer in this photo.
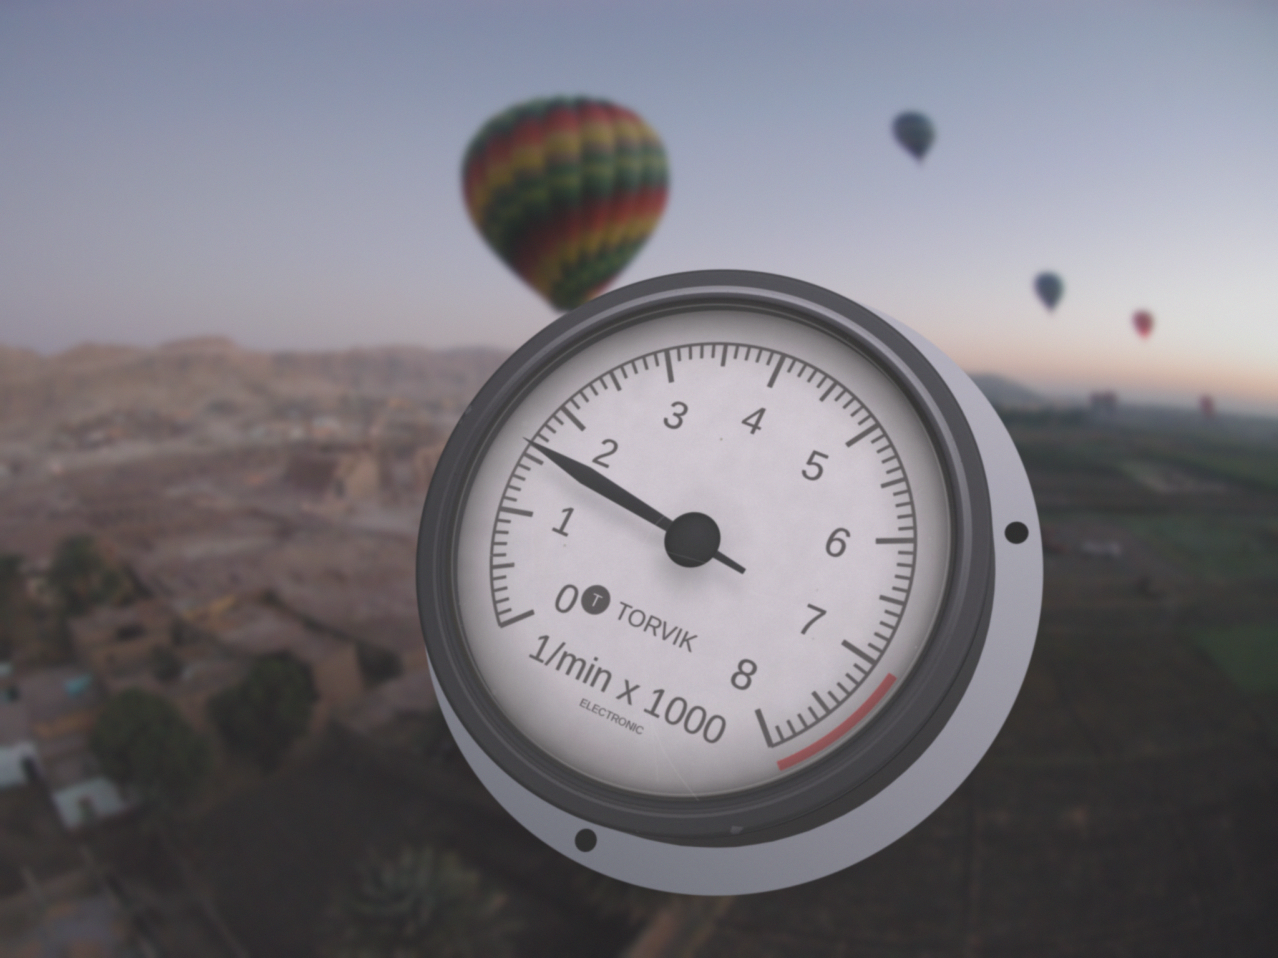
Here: 1600 rpm
